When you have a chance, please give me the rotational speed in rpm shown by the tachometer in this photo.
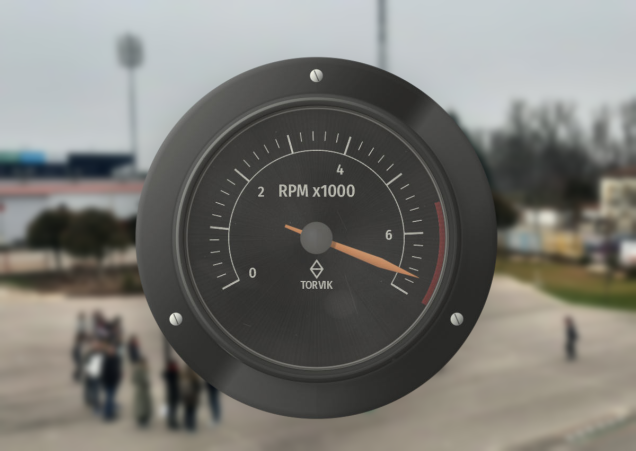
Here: 6700 rpm
